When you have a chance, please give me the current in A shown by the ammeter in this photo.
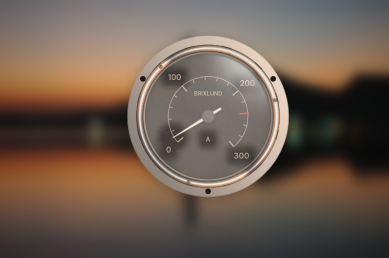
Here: 10 A
